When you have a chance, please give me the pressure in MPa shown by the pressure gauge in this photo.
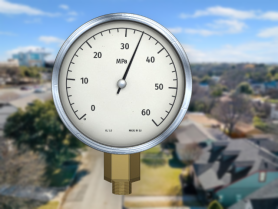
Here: 34 MPa
